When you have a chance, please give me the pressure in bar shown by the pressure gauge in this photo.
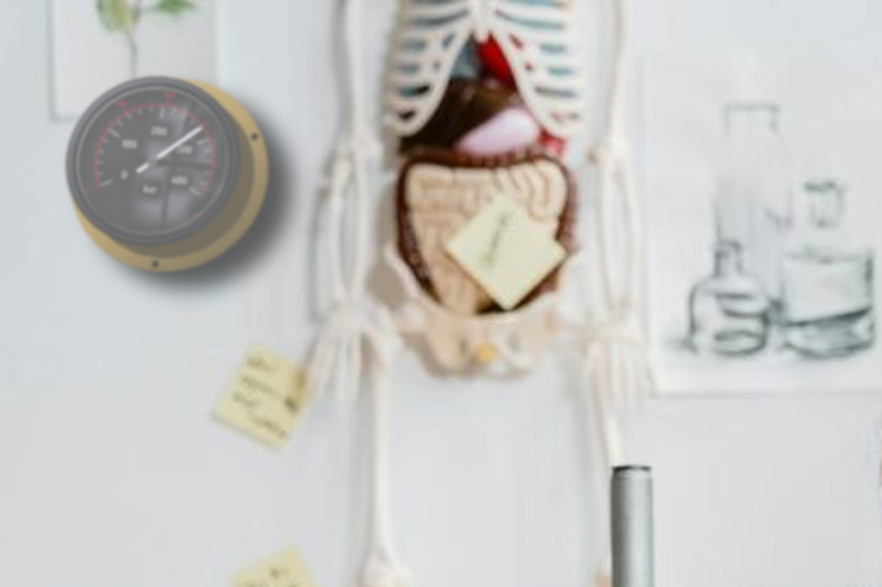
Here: 280 bar
